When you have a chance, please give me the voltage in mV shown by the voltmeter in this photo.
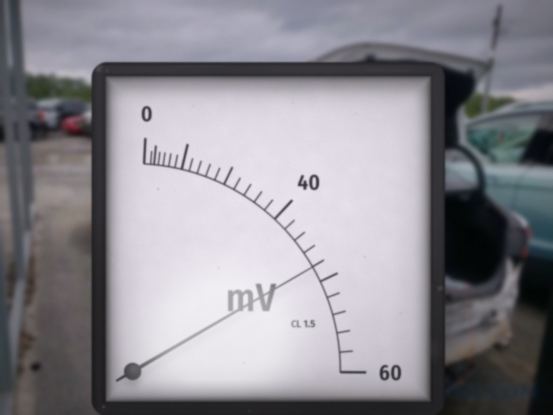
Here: 48 mV
